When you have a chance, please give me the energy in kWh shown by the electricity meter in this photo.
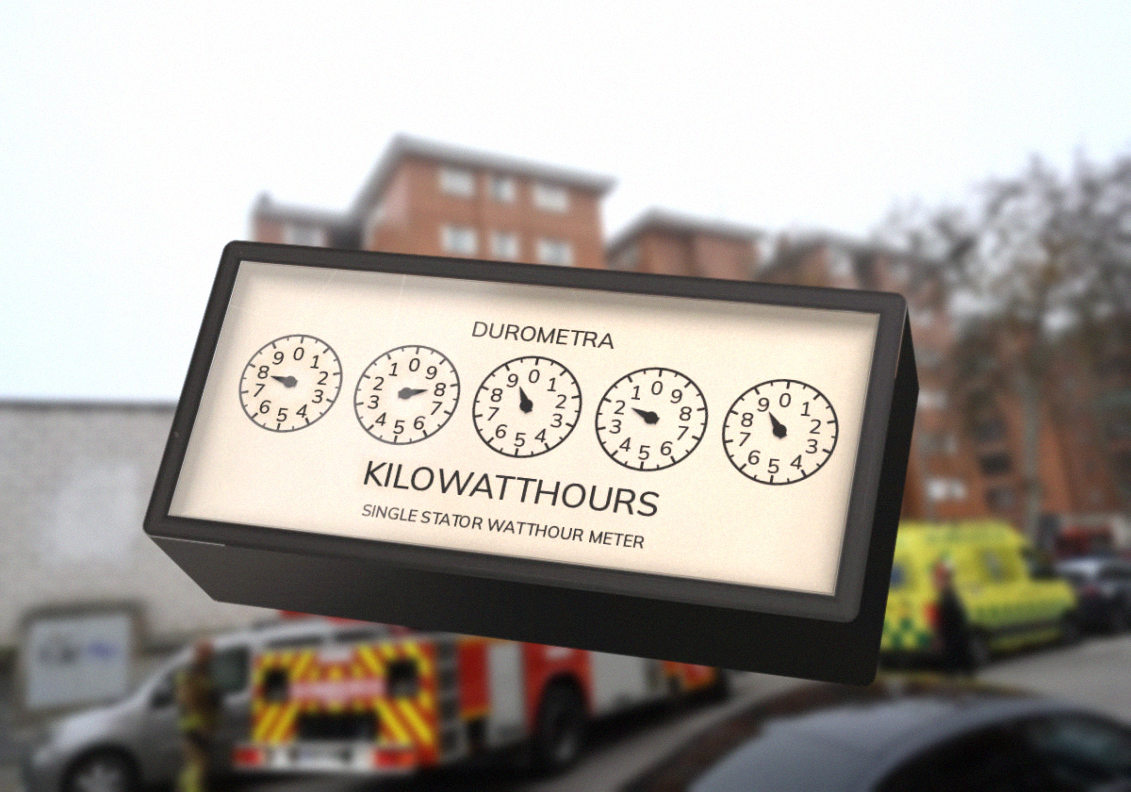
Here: 77919 kWh
